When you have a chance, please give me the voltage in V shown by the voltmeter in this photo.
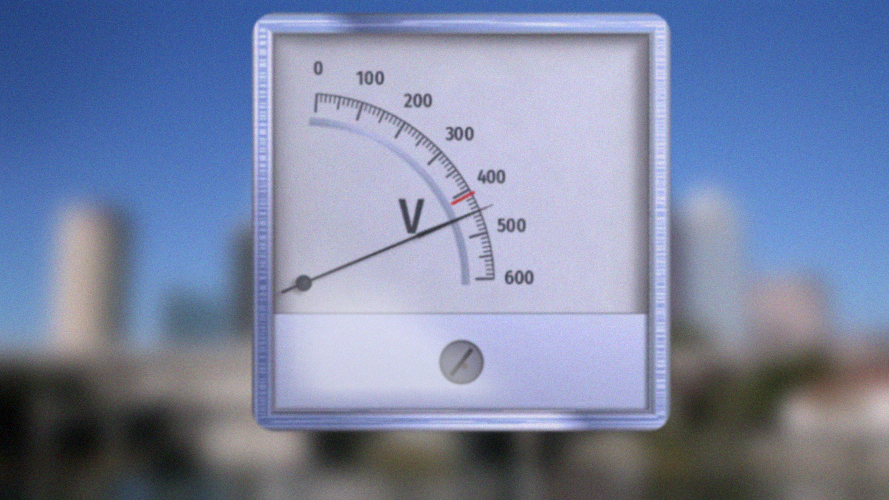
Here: 450 V
